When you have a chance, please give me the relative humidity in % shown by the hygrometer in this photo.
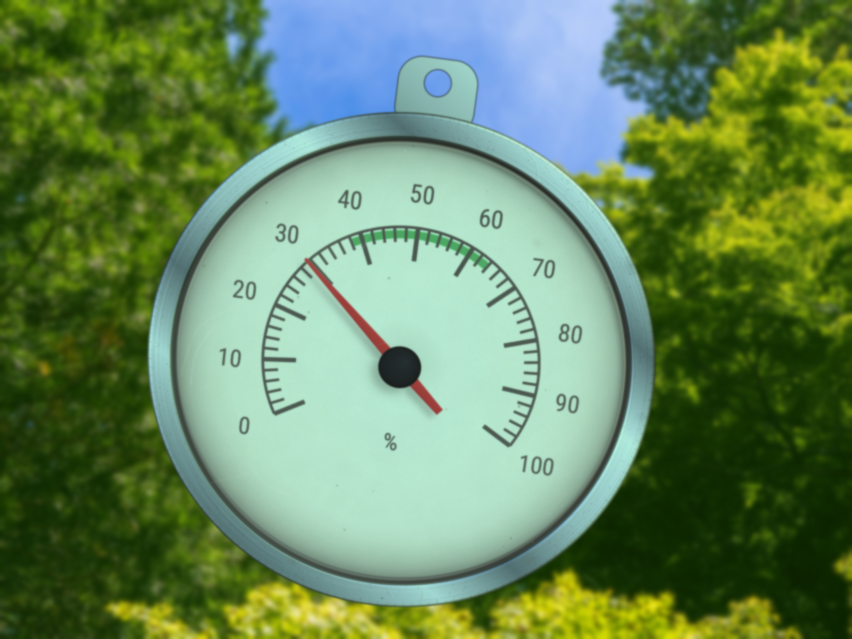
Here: 30 %
